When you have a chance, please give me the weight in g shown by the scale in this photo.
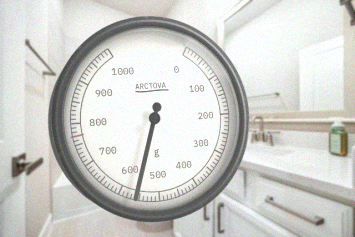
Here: 560 g
